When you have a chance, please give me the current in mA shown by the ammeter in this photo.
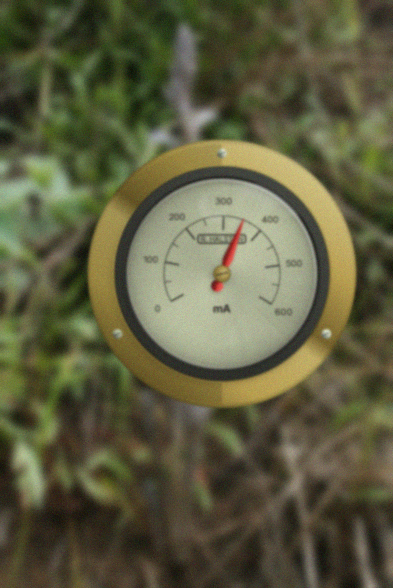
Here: 350 mA
